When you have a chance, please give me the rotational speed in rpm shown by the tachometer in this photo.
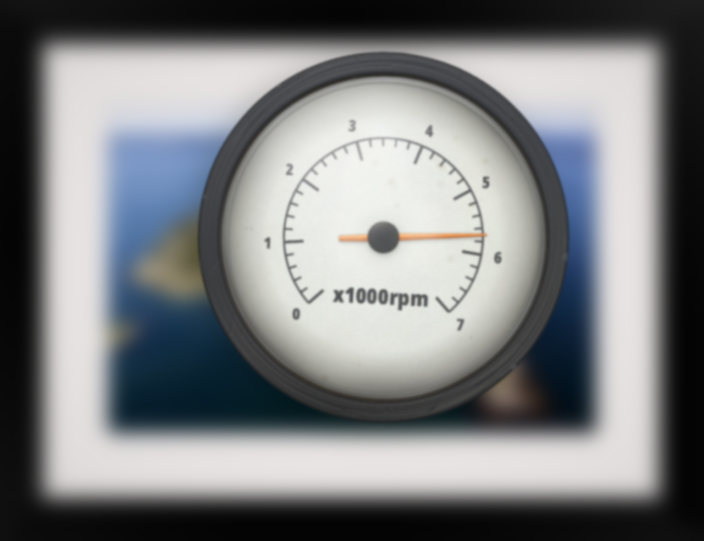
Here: 5700 rpm
